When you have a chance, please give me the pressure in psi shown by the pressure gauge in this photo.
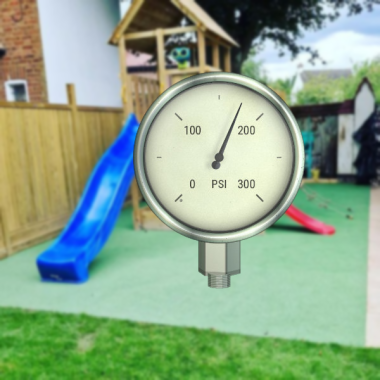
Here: 175 psi
